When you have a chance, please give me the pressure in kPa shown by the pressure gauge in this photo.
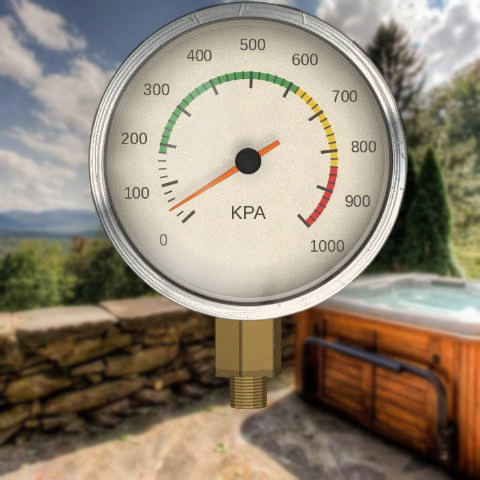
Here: 40 kPa
